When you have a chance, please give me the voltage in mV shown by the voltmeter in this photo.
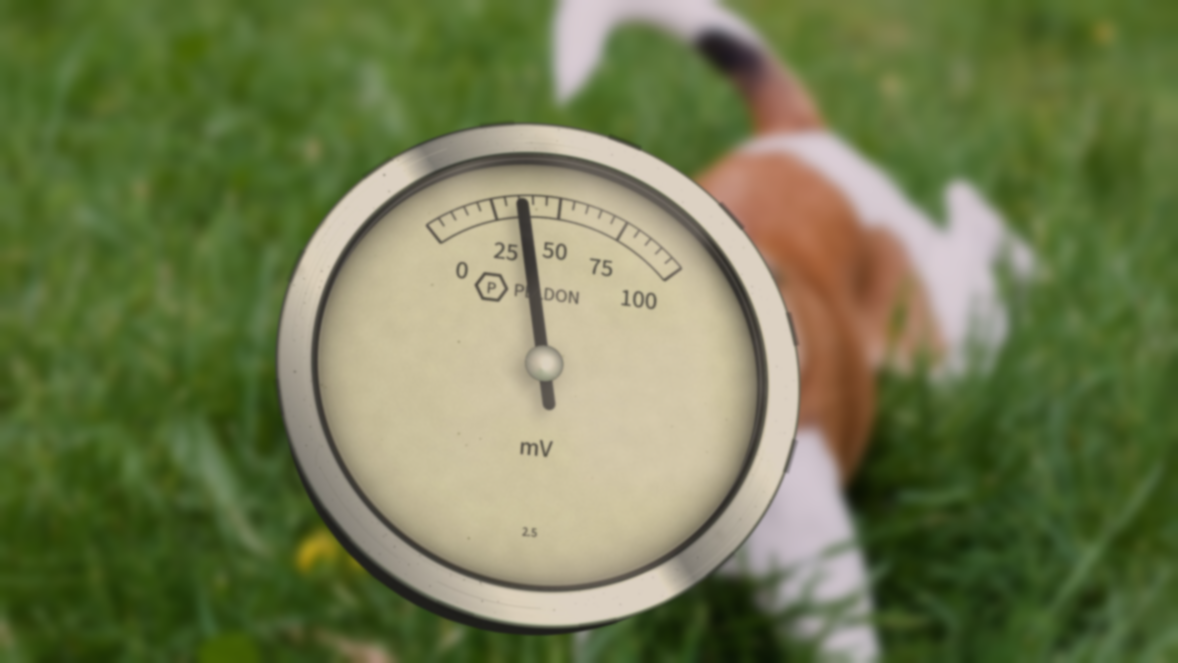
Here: 35 mV
